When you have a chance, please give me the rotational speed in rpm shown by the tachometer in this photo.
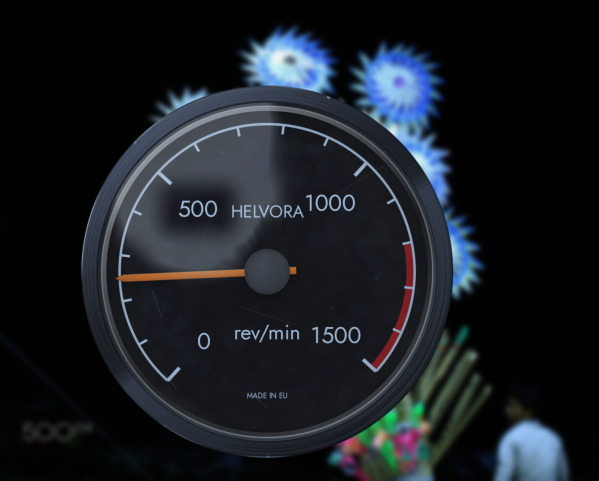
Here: 250 rpm
